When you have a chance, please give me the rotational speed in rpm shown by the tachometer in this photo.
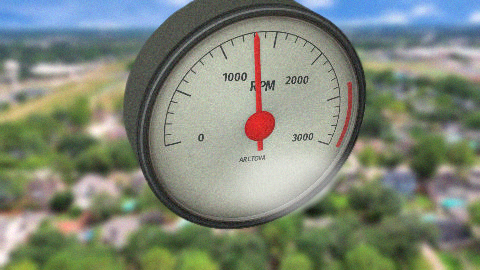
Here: 1300 rpm
